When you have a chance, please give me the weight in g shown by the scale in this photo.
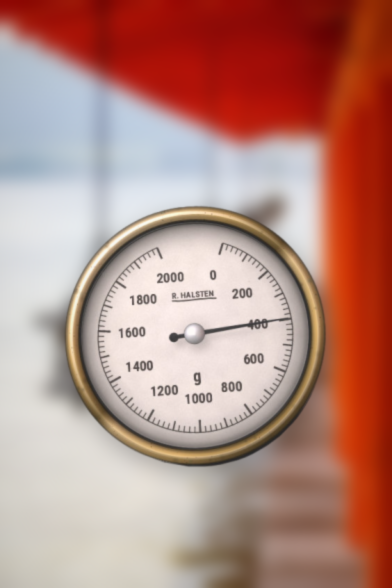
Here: 400 g
